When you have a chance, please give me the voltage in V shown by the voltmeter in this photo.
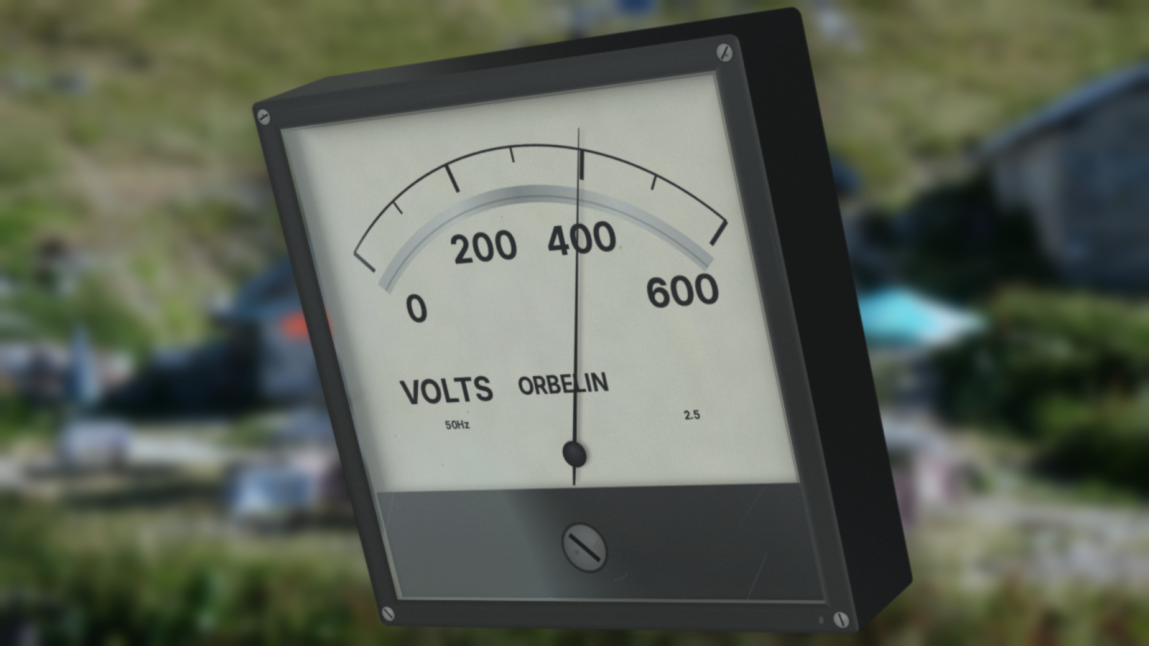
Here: 400 V
